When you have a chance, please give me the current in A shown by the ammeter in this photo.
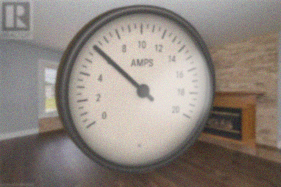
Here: 6 A
